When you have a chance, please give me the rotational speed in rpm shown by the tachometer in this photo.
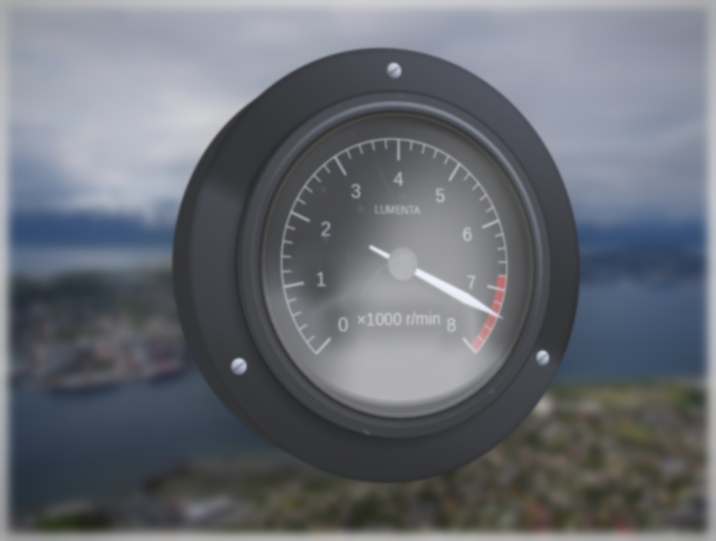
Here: 7400 rpm
